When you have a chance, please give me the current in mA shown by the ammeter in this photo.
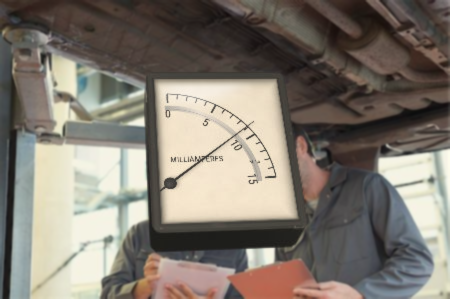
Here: 9 mA
